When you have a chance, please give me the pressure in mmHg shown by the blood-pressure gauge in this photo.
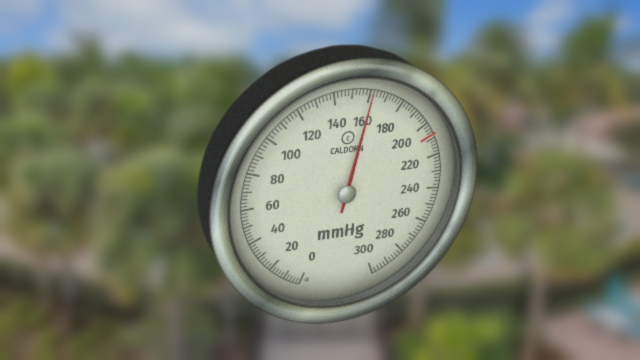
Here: 160 mmHg
